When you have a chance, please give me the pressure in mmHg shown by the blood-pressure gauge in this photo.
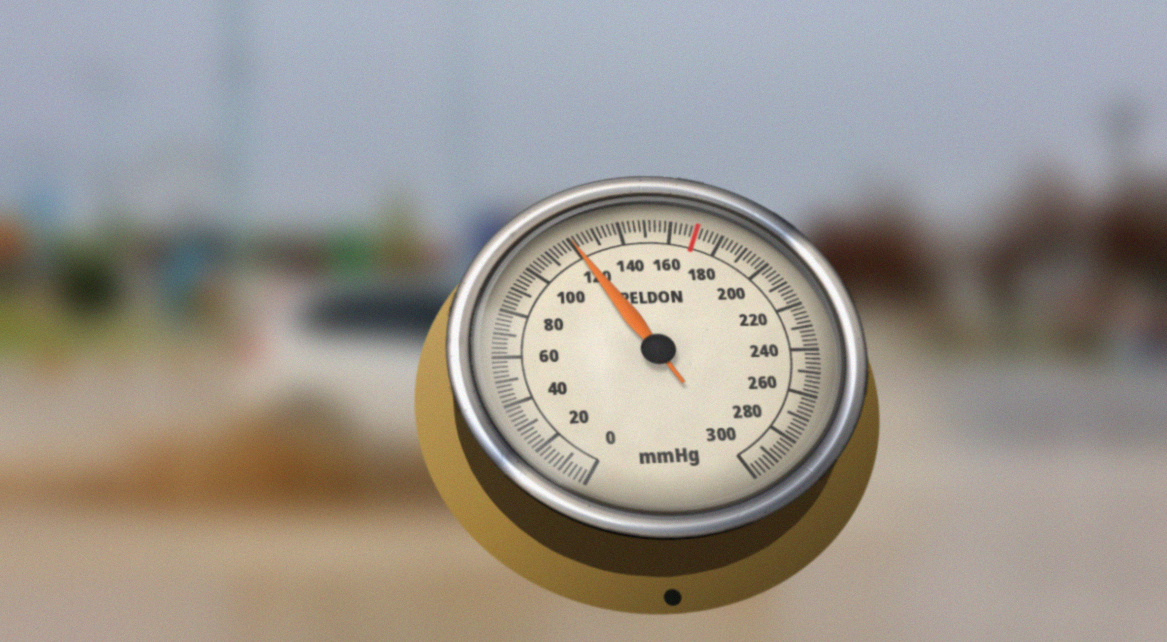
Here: 120 mmHg
